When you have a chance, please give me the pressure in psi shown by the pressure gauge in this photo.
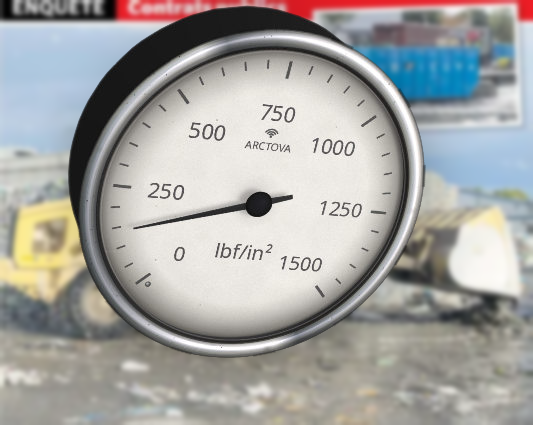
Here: 150 psi
